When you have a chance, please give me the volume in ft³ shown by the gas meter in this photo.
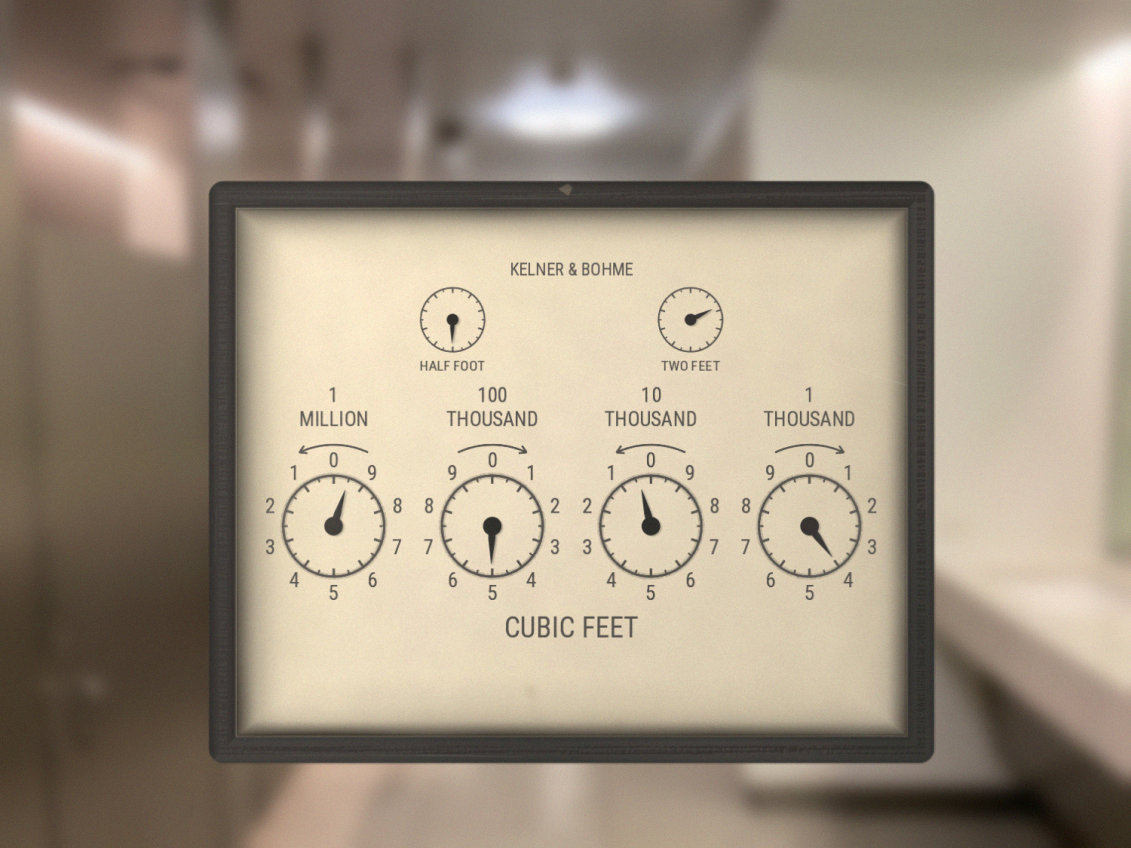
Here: 950400 ft³
